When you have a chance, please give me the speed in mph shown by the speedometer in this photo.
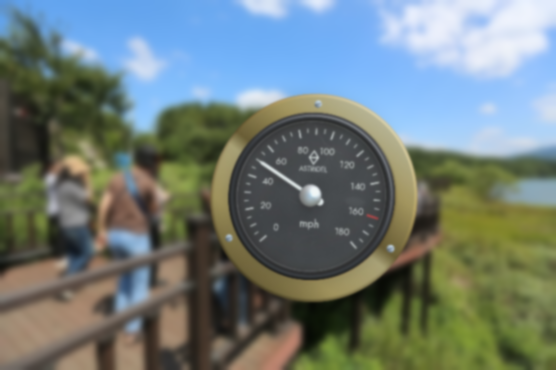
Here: 50 mph
